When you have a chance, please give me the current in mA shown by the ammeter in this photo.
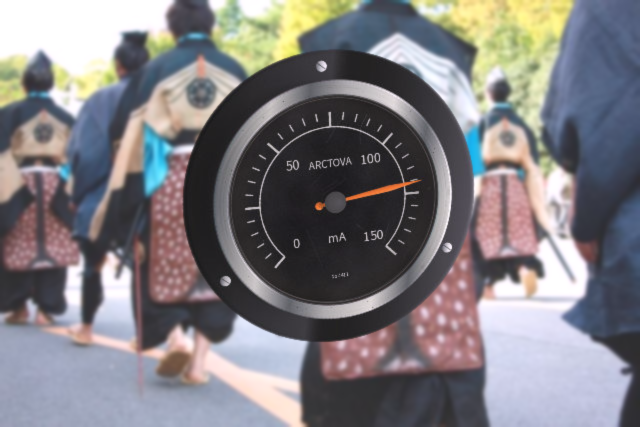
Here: 120 mA
